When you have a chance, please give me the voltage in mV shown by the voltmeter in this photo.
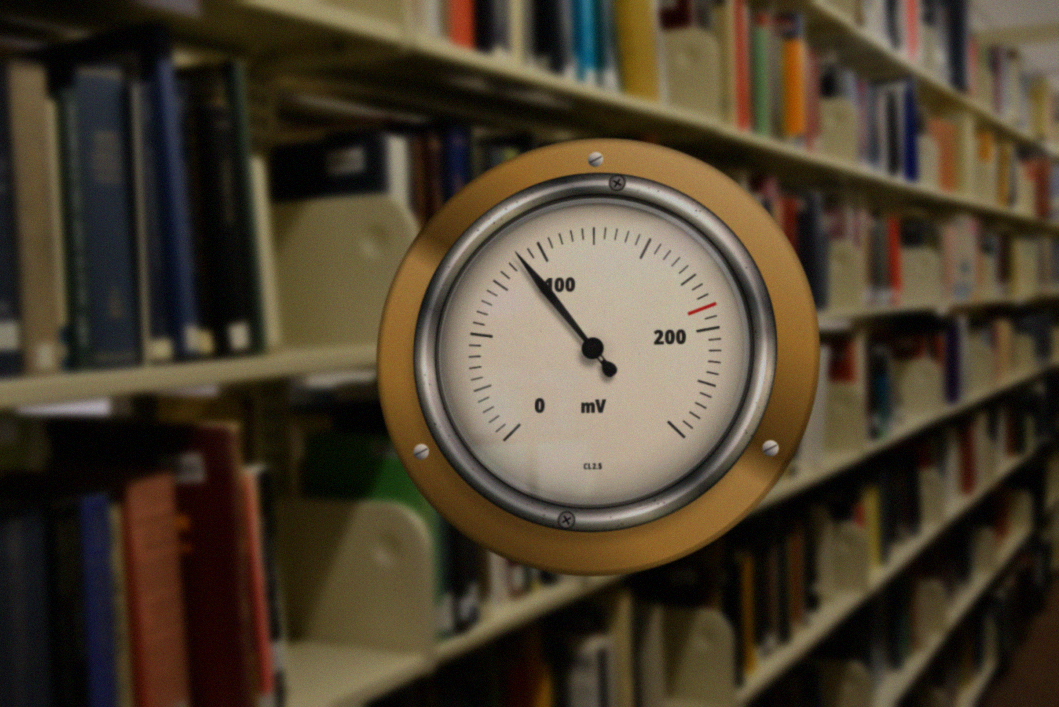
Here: 90 mV
